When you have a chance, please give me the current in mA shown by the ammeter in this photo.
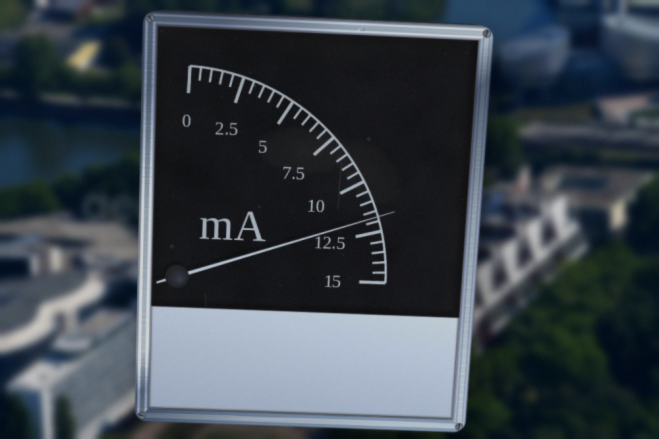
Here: 11.75 mA
